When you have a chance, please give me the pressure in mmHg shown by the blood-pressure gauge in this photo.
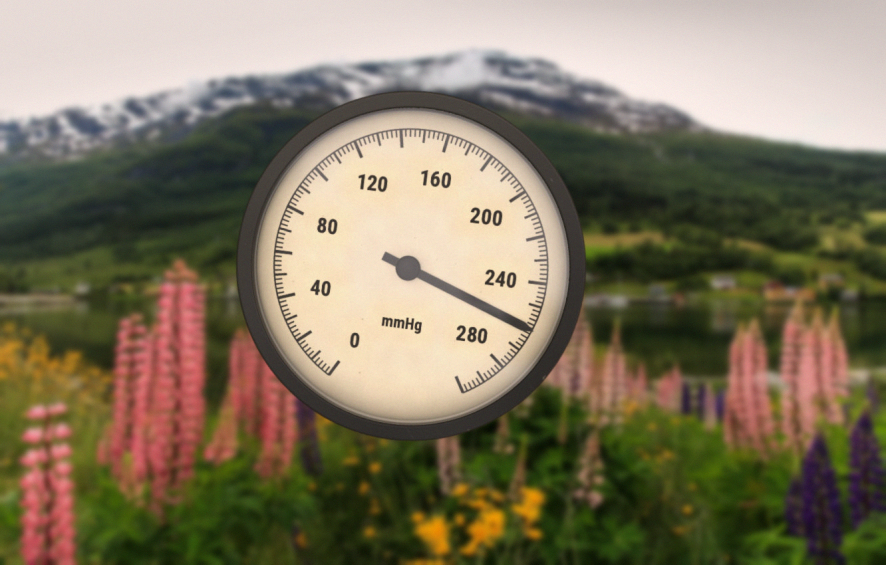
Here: 260 mmHg
